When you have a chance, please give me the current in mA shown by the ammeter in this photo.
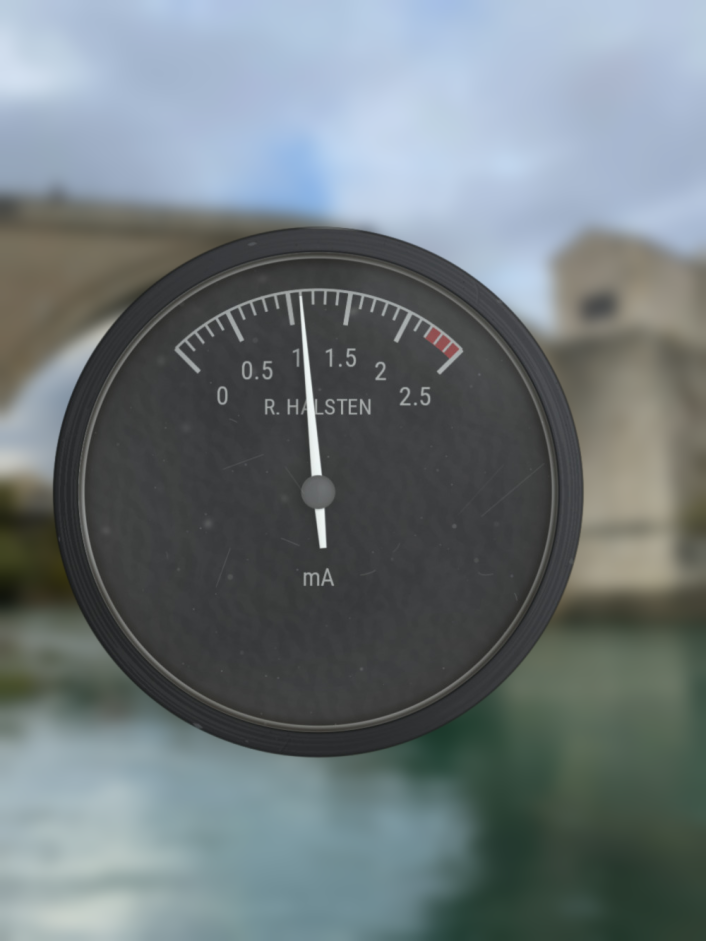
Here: 1.1 mA
